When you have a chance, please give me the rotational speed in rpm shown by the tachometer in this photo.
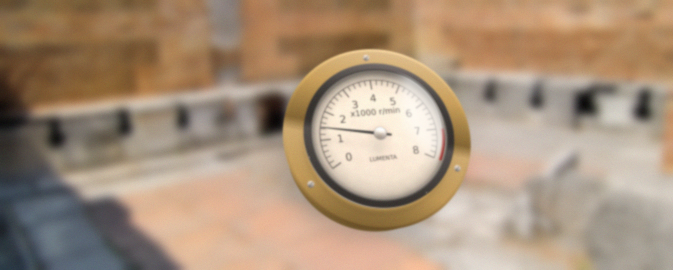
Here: 1400 rpm
